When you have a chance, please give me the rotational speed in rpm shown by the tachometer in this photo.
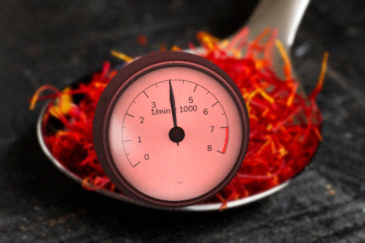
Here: 4000 rpm
